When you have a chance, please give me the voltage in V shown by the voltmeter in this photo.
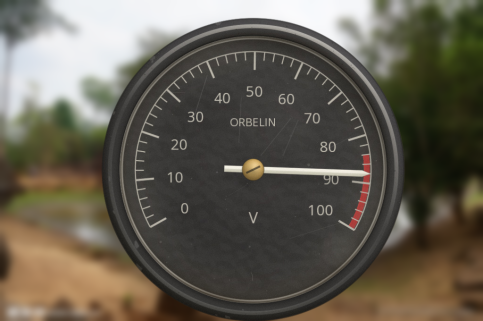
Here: 88 V
